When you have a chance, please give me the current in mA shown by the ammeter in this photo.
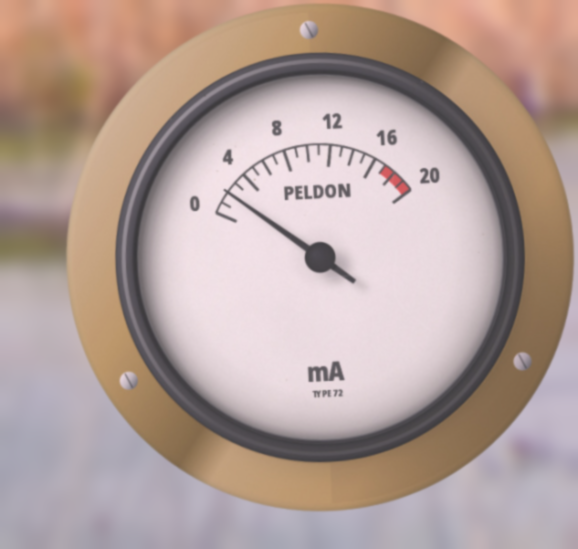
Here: 2 mA
